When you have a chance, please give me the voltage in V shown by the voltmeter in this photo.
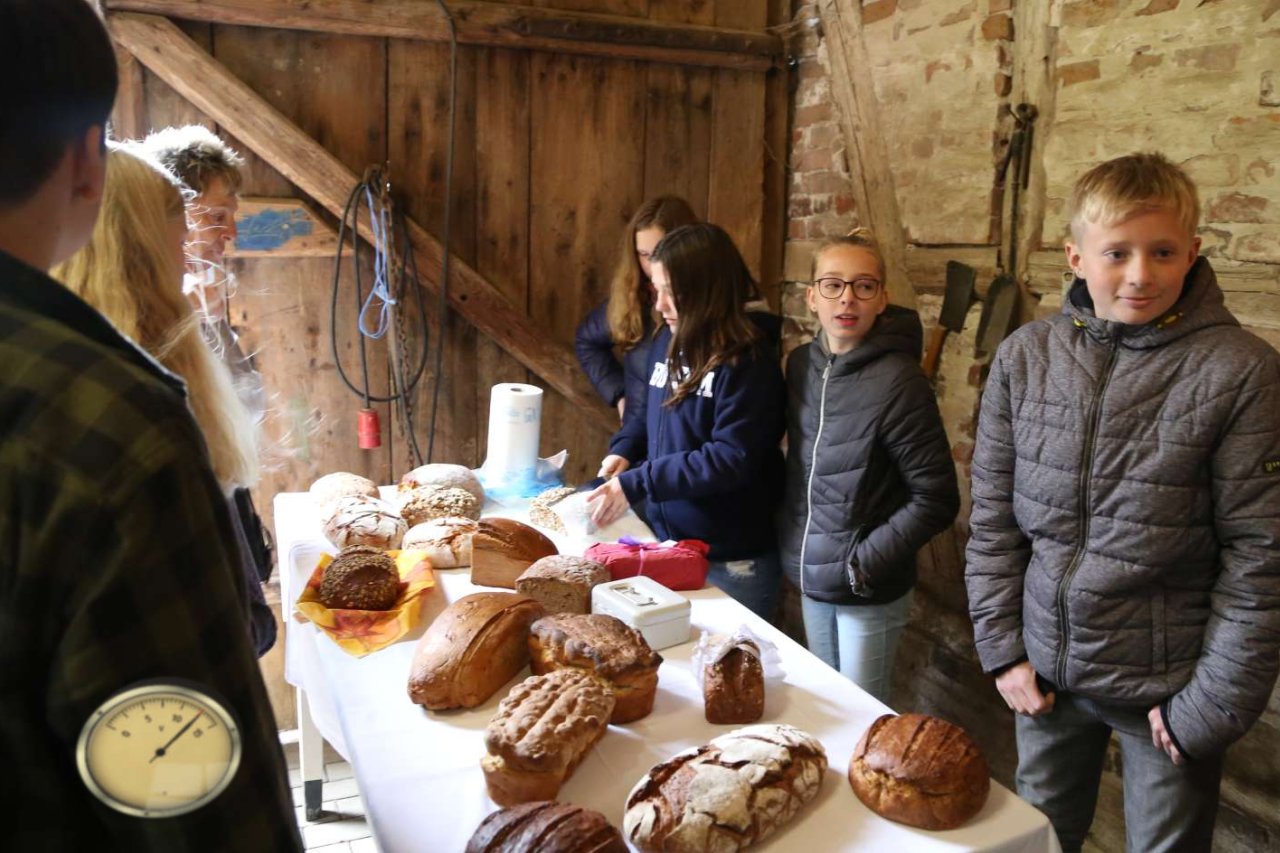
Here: 12.5 V
